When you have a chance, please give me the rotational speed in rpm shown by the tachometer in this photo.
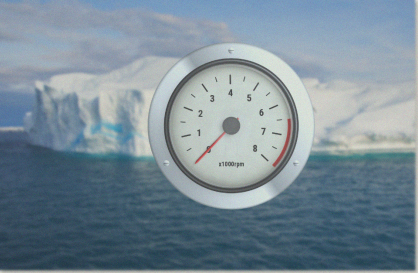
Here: 0 rpm
